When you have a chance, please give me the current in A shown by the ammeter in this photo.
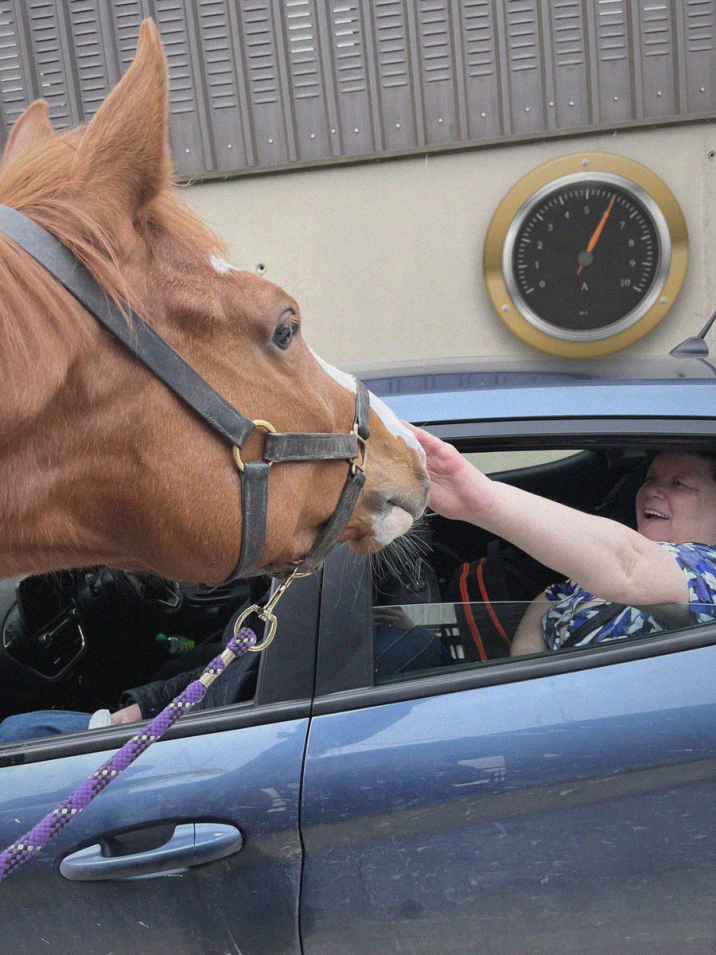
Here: 6 A
